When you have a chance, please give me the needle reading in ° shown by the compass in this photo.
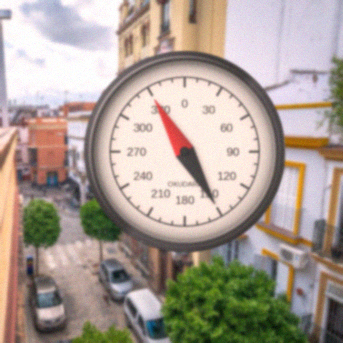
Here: 330 °
